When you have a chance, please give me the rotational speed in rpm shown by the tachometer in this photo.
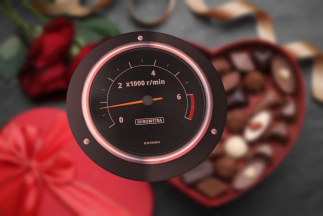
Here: 750 rpm
